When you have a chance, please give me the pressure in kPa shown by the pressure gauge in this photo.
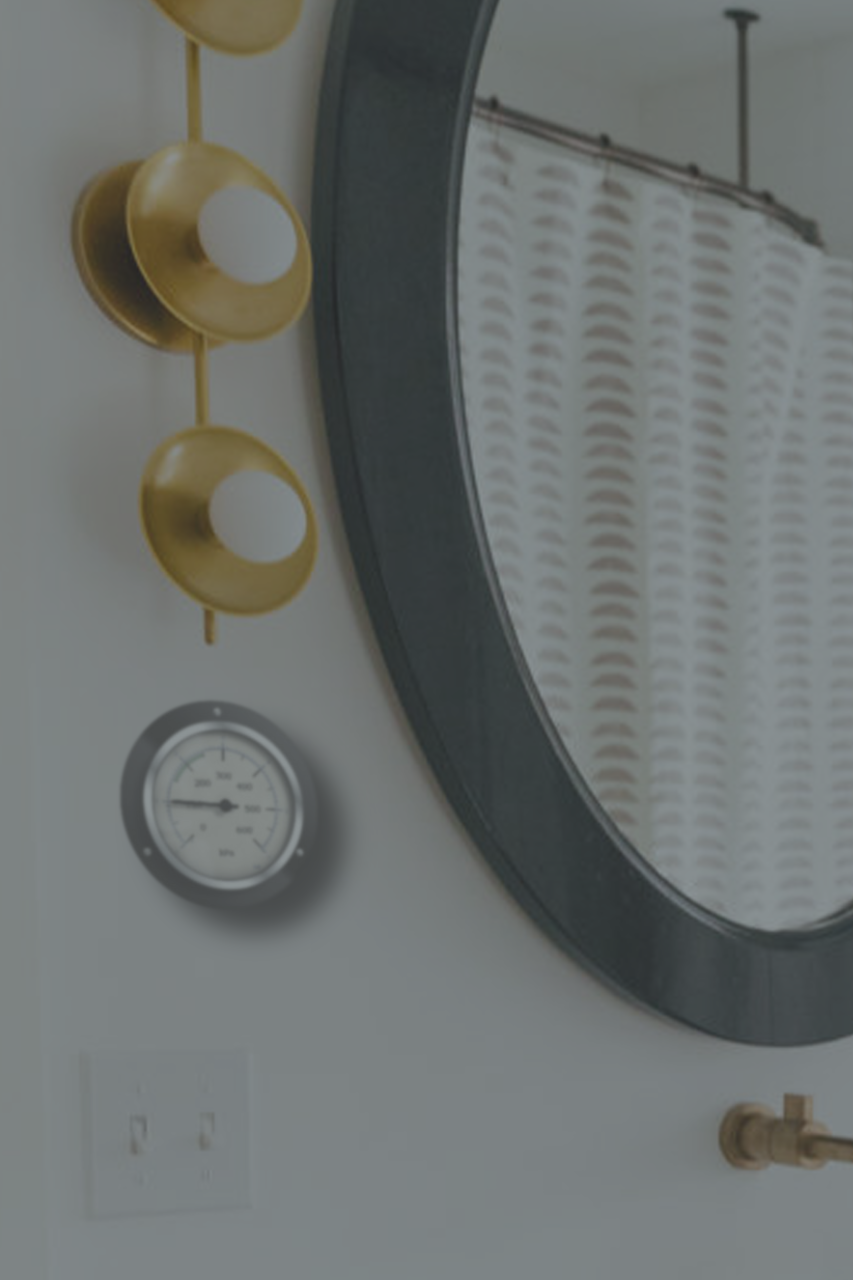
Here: 100 kPa
